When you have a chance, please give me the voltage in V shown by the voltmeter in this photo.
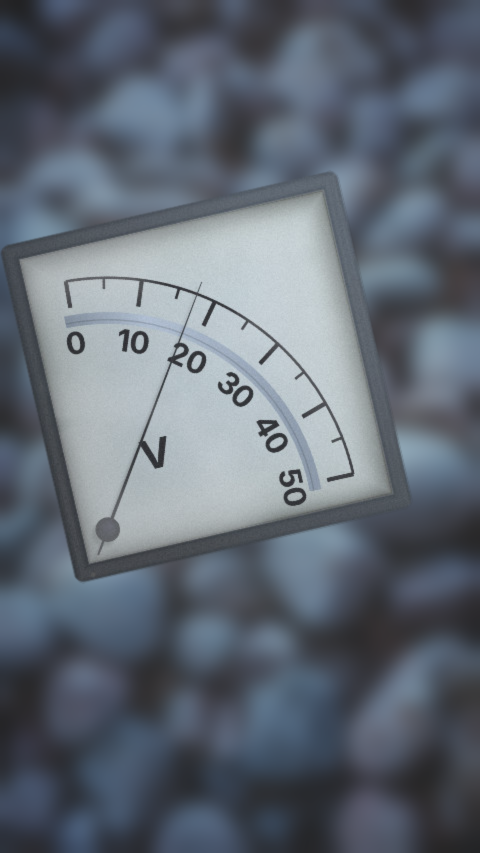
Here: 17.5 V
